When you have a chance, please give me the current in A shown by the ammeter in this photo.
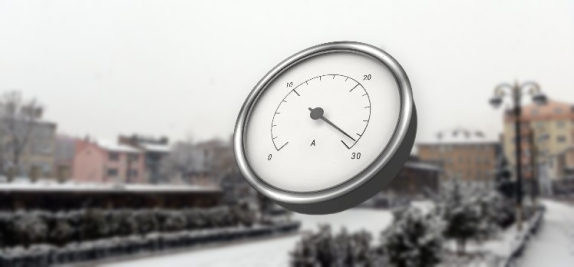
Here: 29 A
